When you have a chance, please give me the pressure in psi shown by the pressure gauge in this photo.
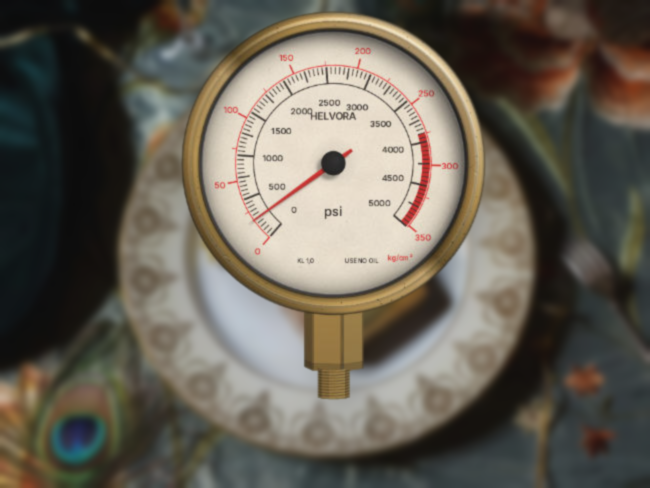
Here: 250 psi
